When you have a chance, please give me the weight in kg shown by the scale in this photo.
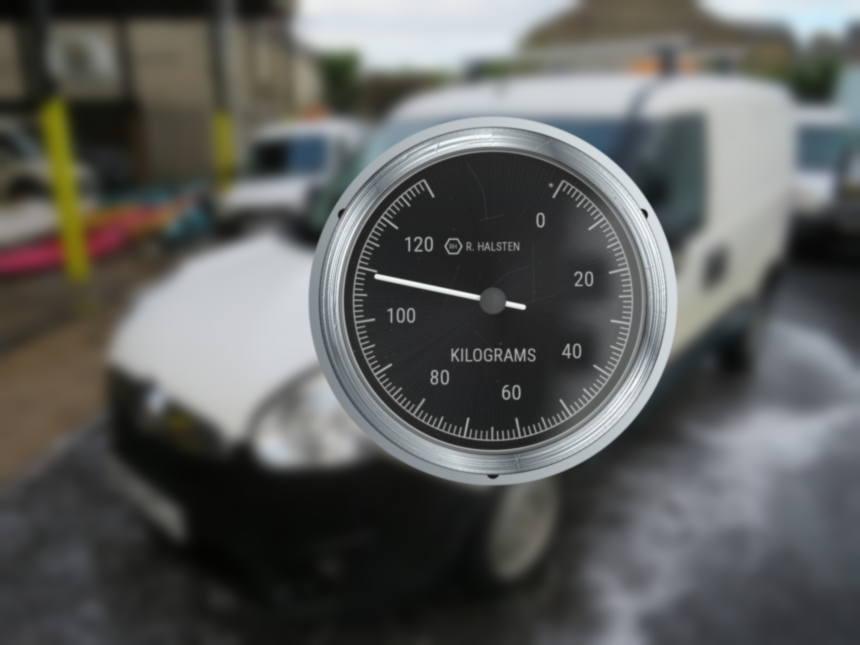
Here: 109 kg
